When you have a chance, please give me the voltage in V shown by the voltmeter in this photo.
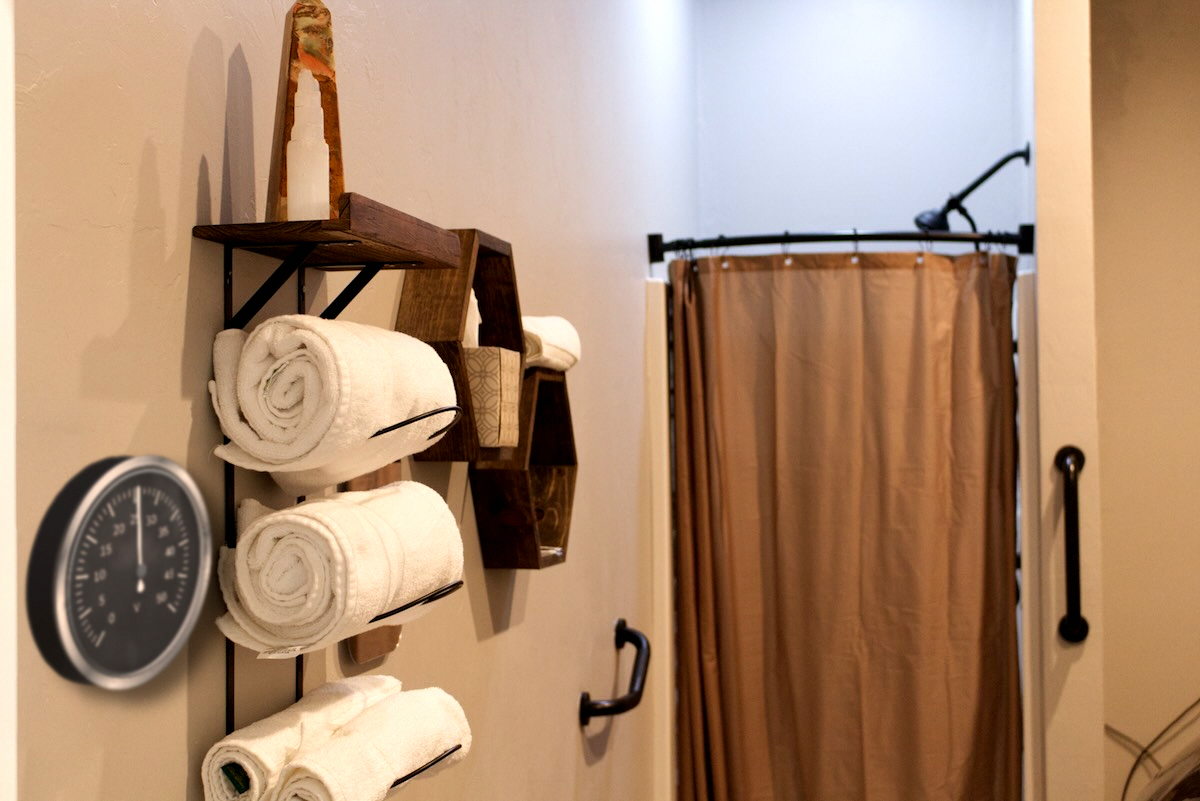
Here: 25 V
